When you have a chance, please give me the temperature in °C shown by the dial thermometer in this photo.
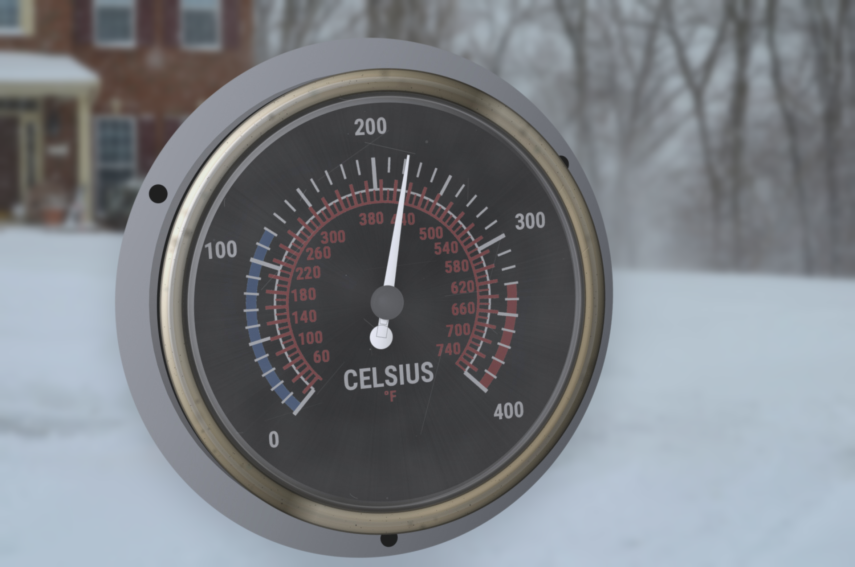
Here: 220 °C
